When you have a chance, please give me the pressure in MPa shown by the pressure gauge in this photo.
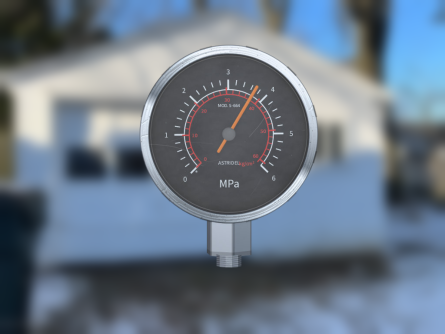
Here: 3.7 MPa
